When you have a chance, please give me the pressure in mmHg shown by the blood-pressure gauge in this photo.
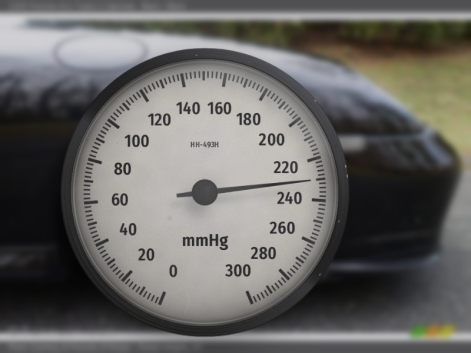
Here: 230 mmHg
